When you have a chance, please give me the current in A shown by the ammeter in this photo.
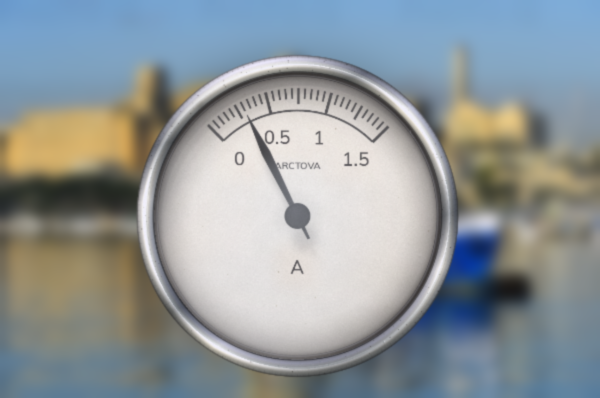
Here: 0.3 A
